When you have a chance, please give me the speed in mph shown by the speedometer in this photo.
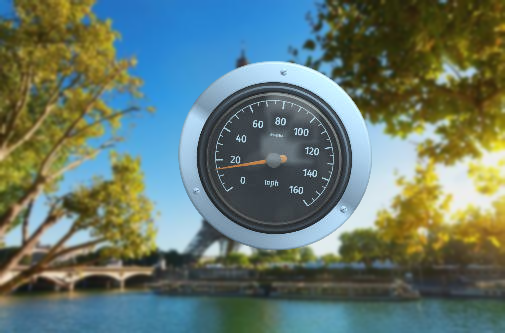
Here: 15 mph
